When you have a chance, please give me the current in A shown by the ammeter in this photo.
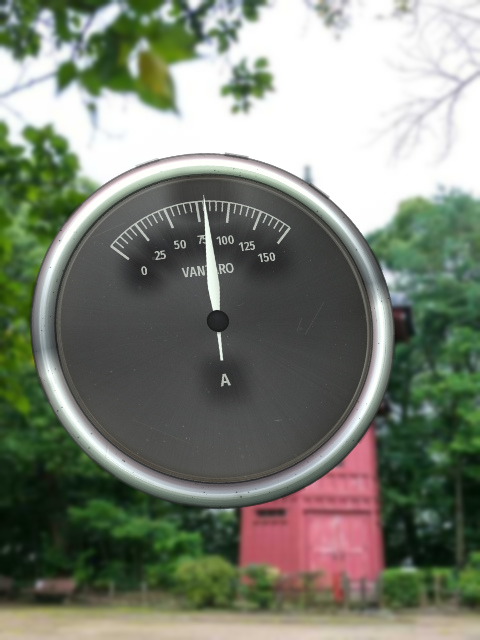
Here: 80 A
